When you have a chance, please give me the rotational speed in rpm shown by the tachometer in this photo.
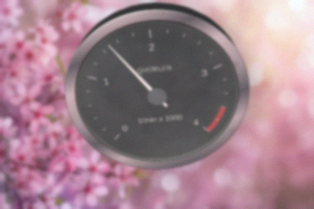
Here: 1500 rpm
